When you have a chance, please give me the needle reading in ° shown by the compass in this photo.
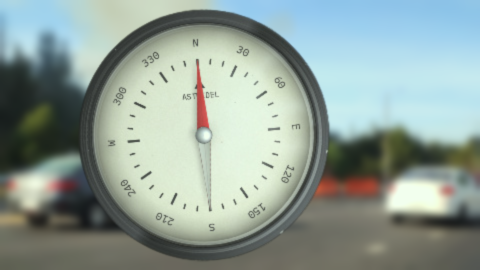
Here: 0 °
